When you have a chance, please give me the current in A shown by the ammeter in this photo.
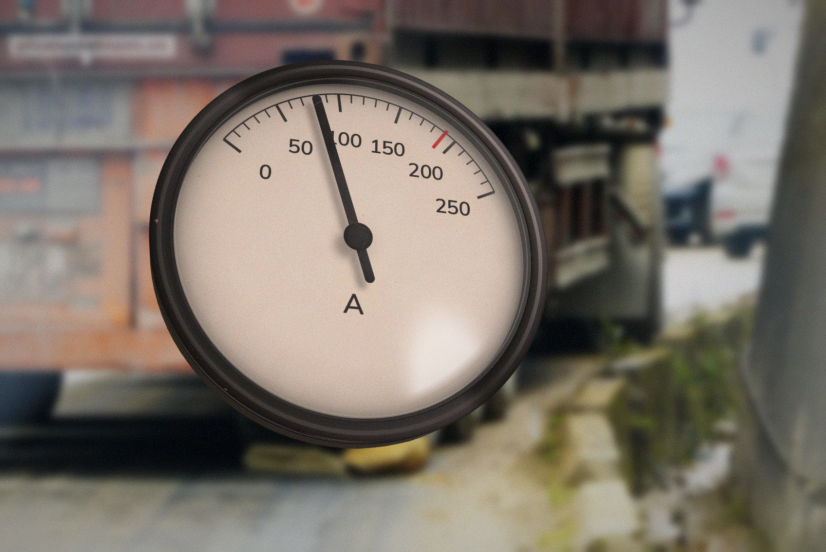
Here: 80 A
